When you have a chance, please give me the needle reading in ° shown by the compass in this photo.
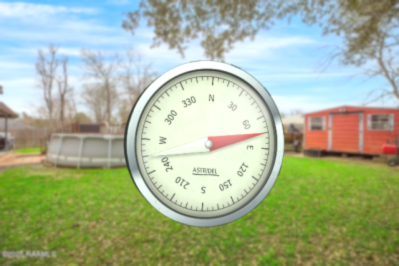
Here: 75 °
